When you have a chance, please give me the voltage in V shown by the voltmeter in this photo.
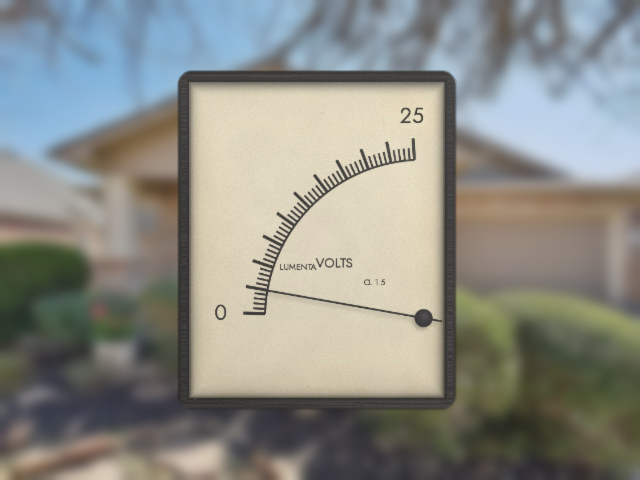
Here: 2.5 V
